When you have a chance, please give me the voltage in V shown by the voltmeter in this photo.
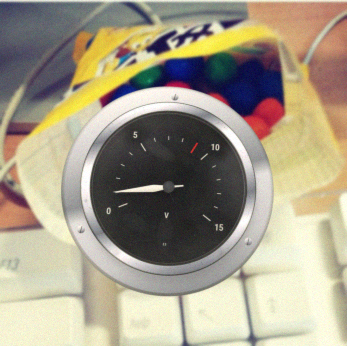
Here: 1 V
